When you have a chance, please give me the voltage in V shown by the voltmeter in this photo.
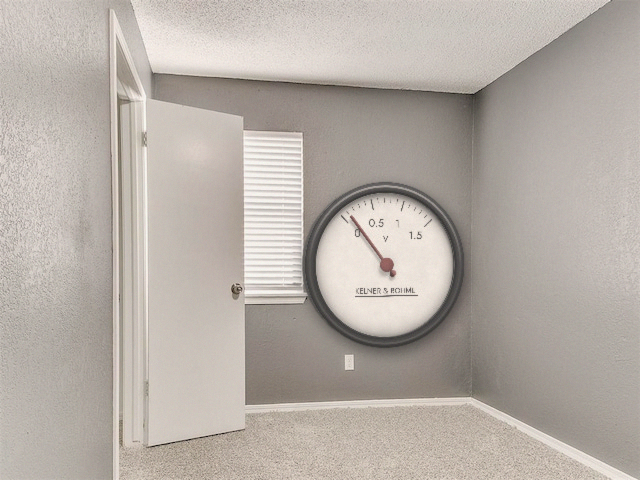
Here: 0.1 V
